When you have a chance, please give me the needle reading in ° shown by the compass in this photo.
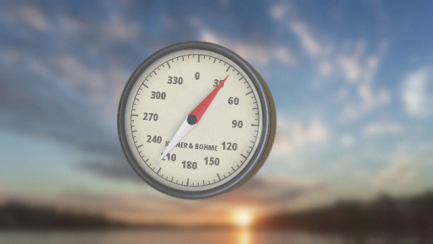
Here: 35 °
